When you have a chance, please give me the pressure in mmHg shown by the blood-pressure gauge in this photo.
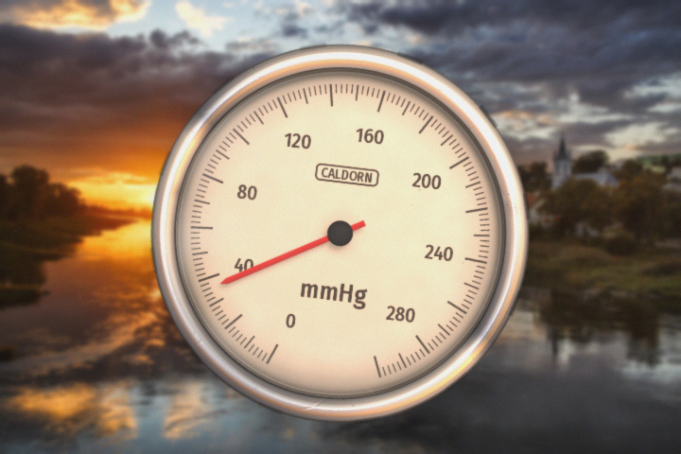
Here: 36 mmHg
